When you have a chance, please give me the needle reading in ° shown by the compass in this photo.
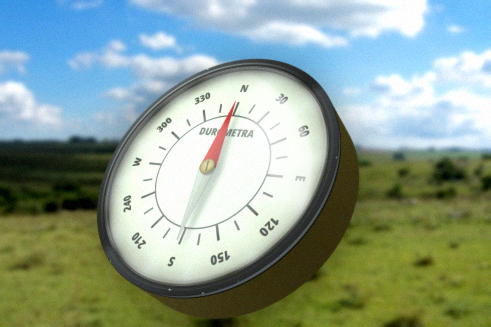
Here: 0 °
